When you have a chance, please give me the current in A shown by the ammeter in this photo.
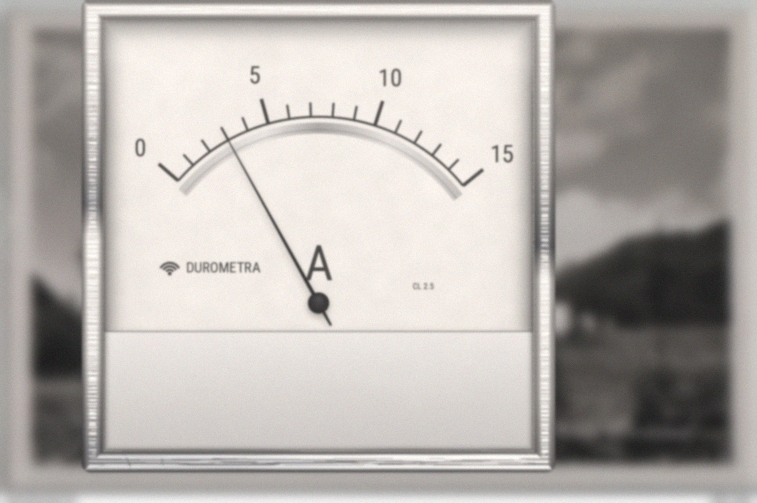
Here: 3 A
